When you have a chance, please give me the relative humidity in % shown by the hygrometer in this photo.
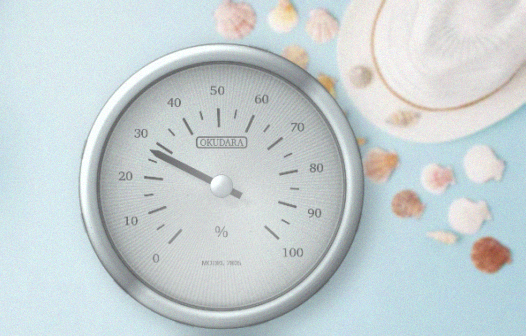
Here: 27.5 %
